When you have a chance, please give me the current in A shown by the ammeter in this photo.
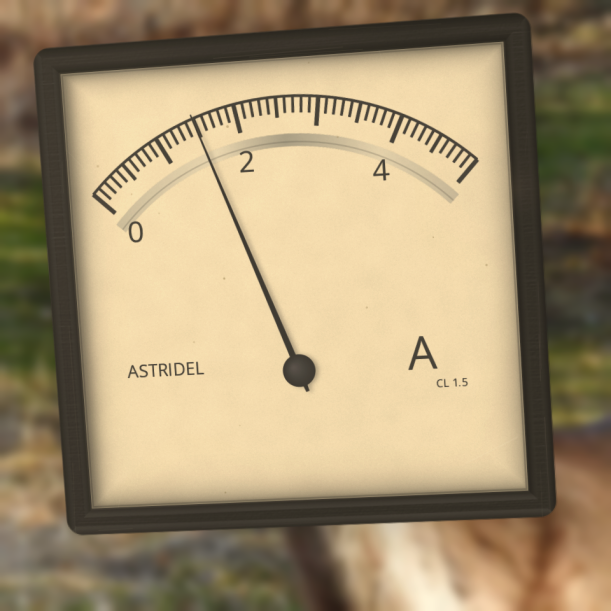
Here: 1.5 A
